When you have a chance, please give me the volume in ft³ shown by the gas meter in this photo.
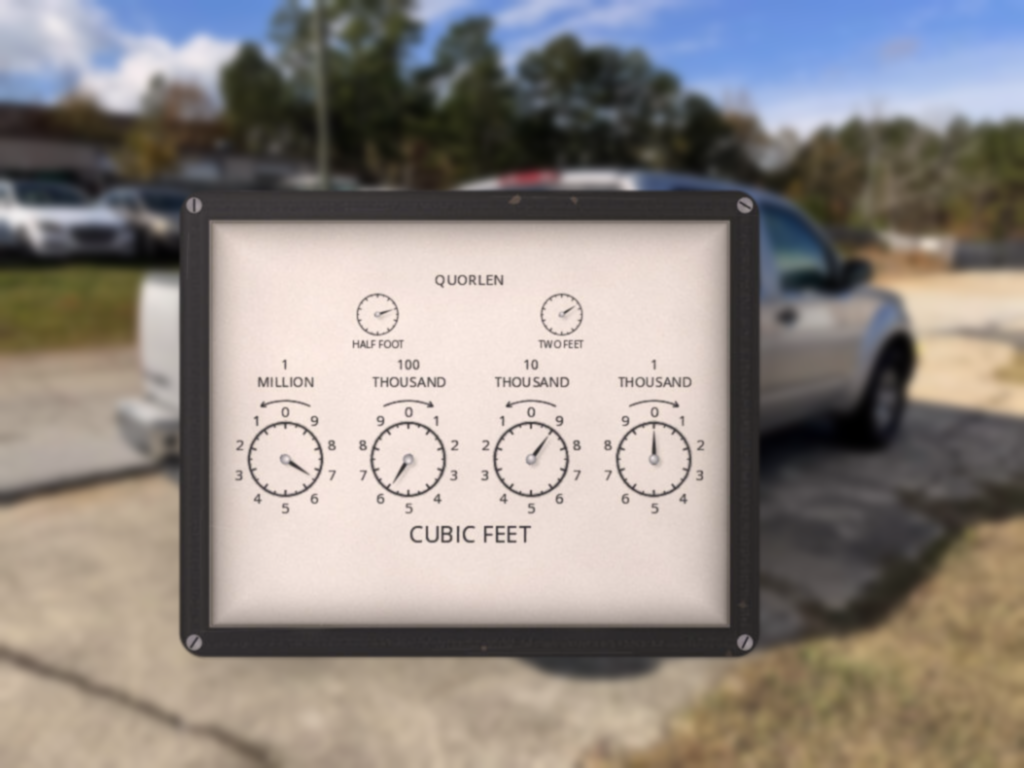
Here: 659000 ft³
